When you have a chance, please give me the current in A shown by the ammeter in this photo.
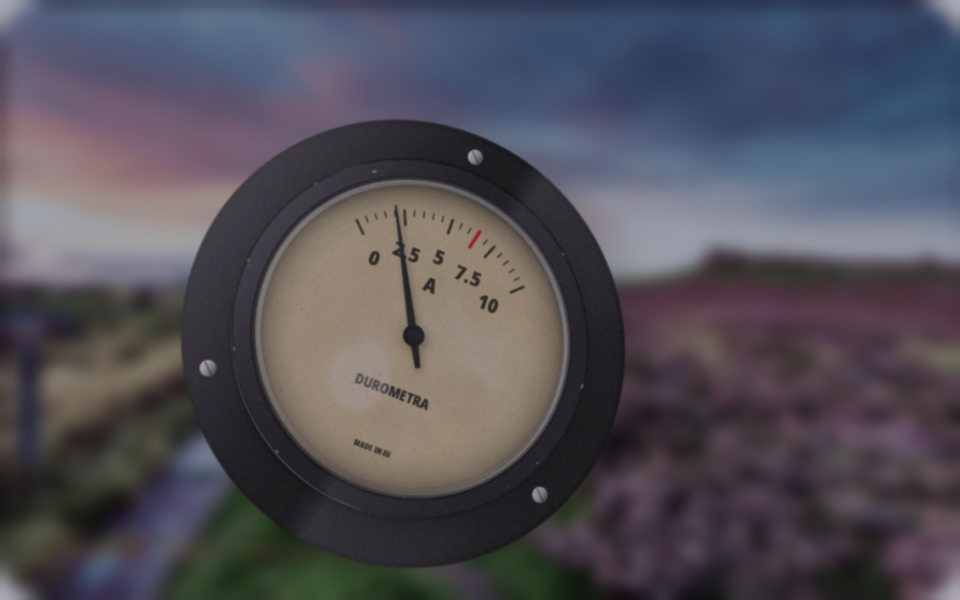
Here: 2 A
